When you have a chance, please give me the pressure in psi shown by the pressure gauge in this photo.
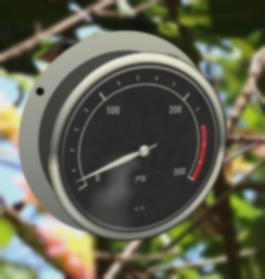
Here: 10 psi
